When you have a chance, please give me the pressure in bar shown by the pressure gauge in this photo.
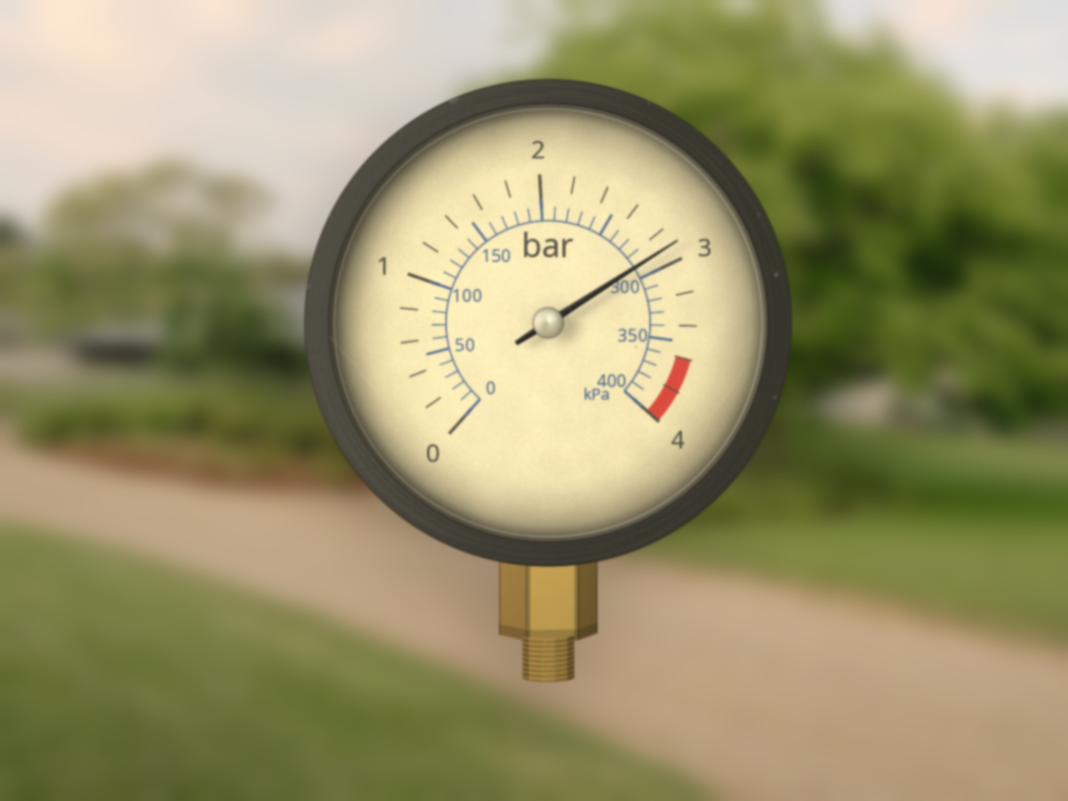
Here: 2.9 bar
